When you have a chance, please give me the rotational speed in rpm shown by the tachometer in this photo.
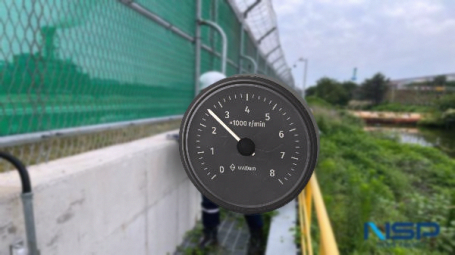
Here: 2600 rpm
